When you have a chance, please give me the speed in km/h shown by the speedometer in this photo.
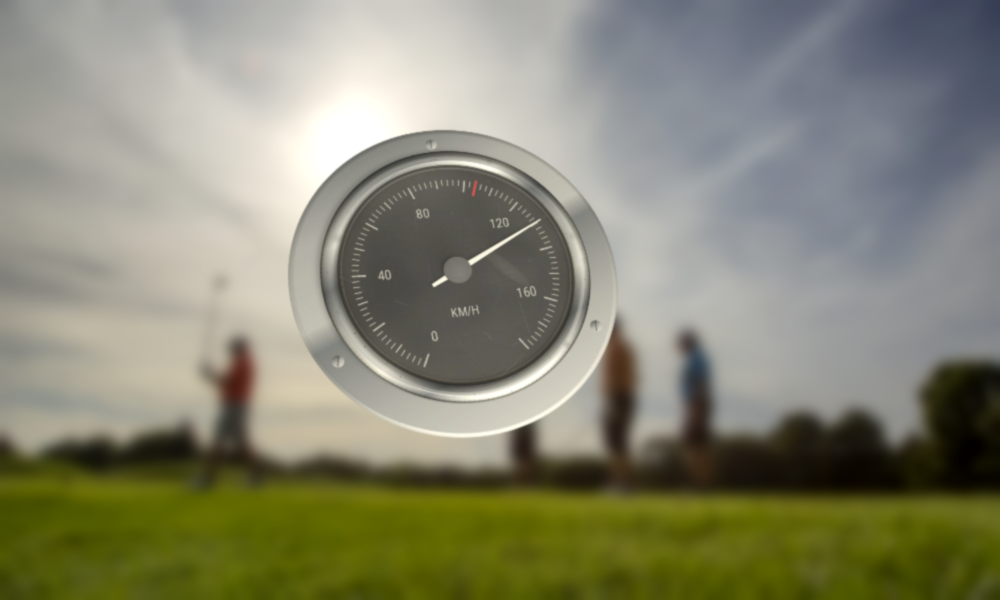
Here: 130 km/h
